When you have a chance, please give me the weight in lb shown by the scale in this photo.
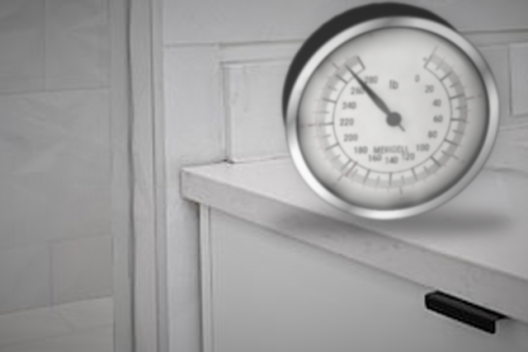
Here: 270 lb
